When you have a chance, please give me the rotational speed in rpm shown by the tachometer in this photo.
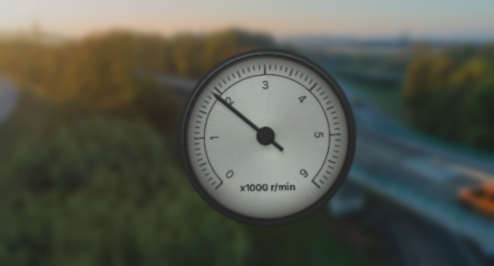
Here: 1900 rpm
